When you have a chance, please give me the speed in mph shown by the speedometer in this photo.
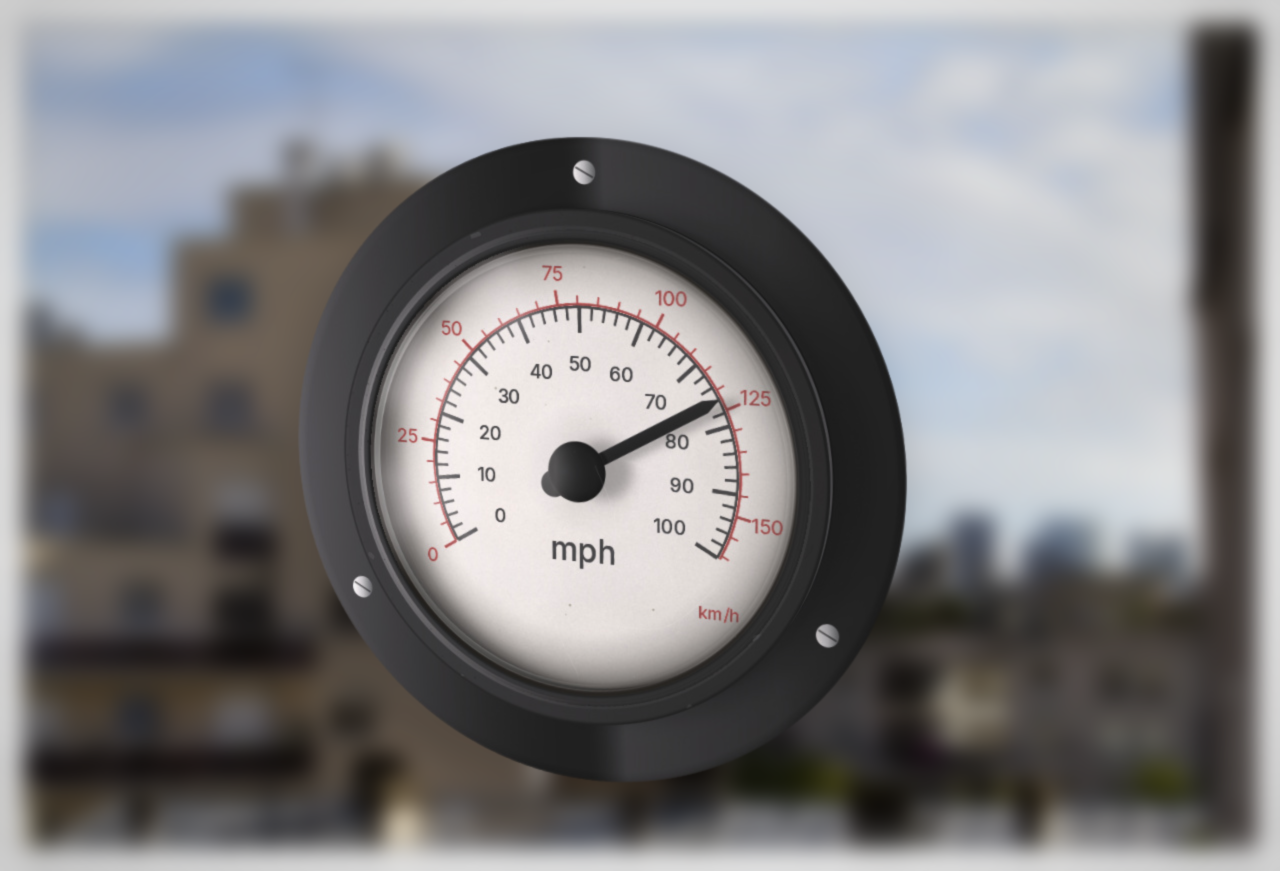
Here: 76 mph
